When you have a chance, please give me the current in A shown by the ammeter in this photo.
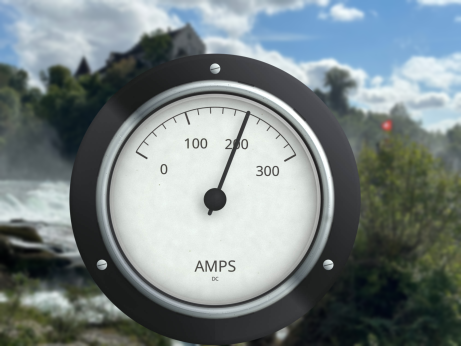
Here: 200 A
